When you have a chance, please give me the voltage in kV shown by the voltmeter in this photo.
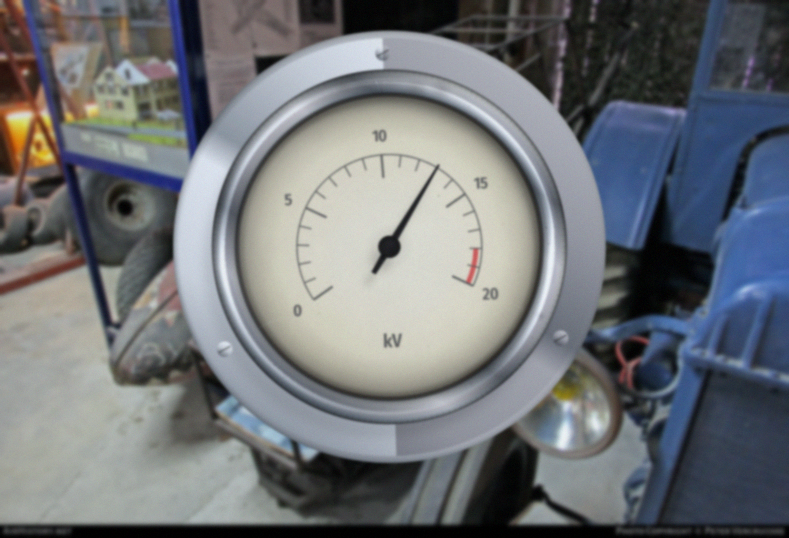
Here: 13 kV
